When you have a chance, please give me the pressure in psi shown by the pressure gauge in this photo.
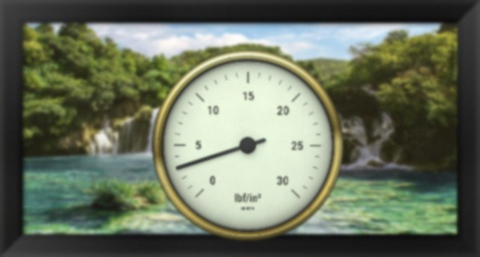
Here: 3 psi
